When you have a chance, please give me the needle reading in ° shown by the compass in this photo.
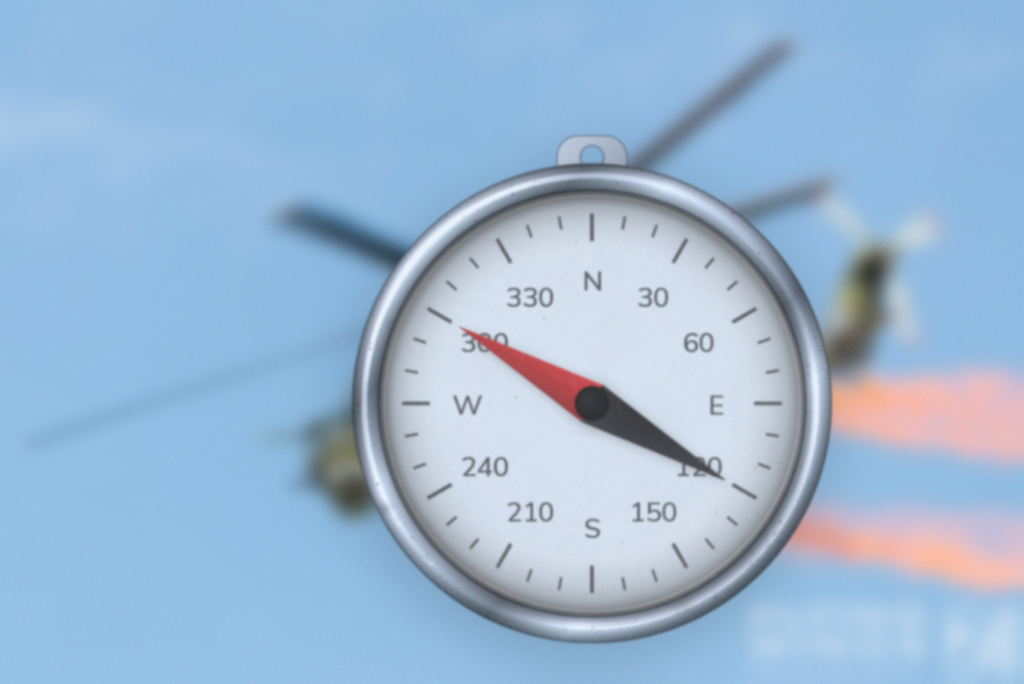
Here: 300 °
